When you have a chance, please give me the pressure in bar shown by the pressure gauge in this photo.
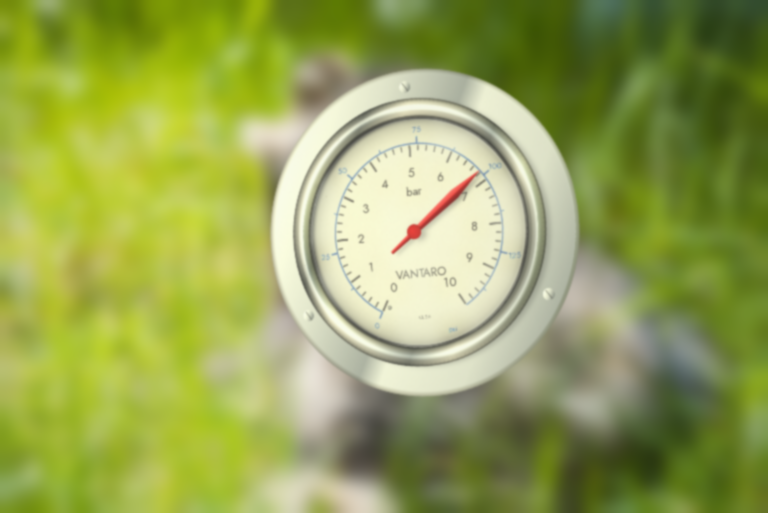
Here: 6.8 bar
